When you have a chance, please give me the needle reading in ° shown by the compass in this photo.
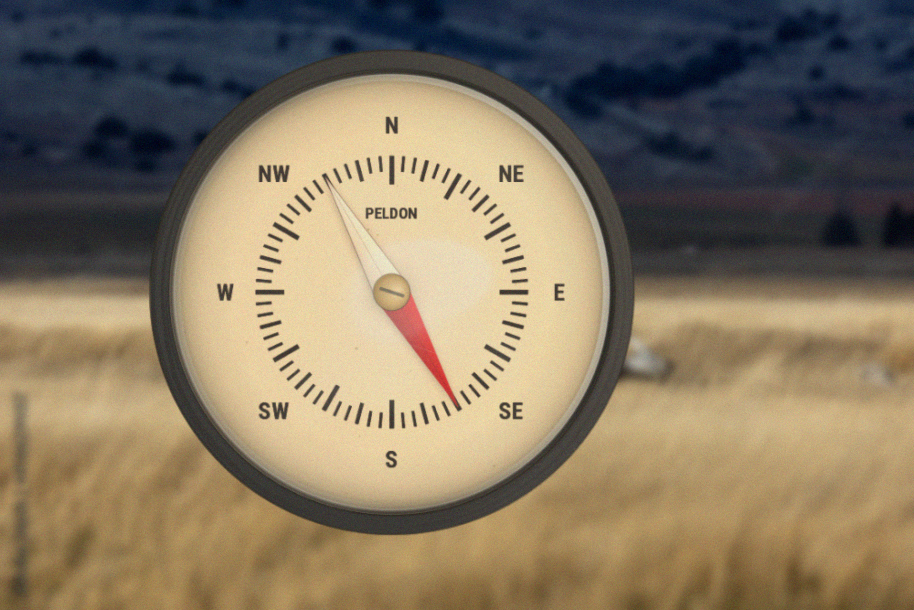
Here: 150 °
